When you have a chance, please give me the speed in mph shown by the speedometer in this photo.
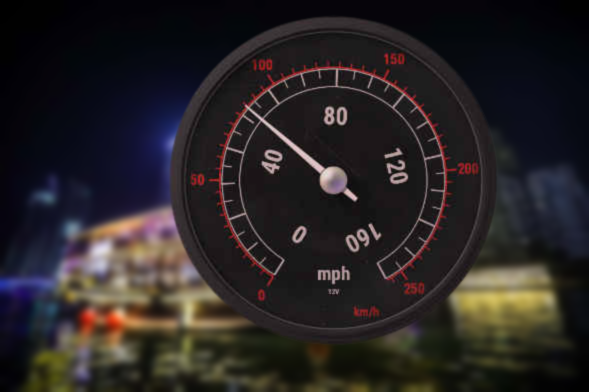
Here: 52.5 mph
